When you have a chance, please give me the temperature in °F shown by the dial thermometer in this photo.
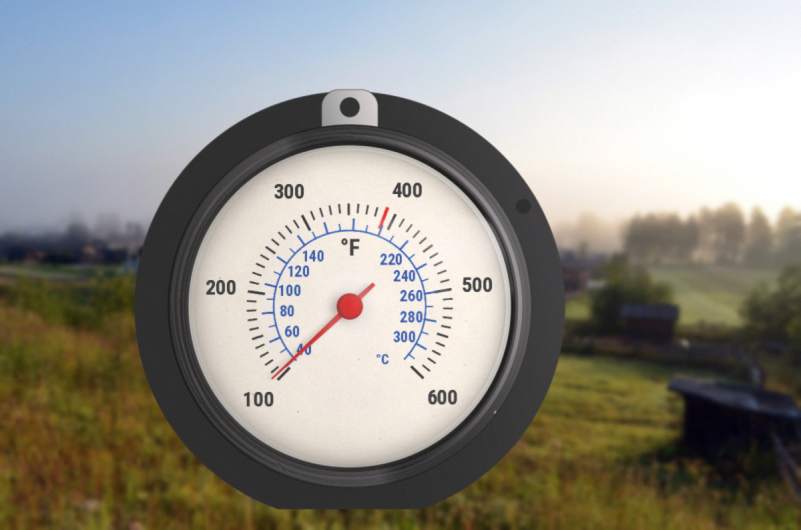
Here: 105 °F
